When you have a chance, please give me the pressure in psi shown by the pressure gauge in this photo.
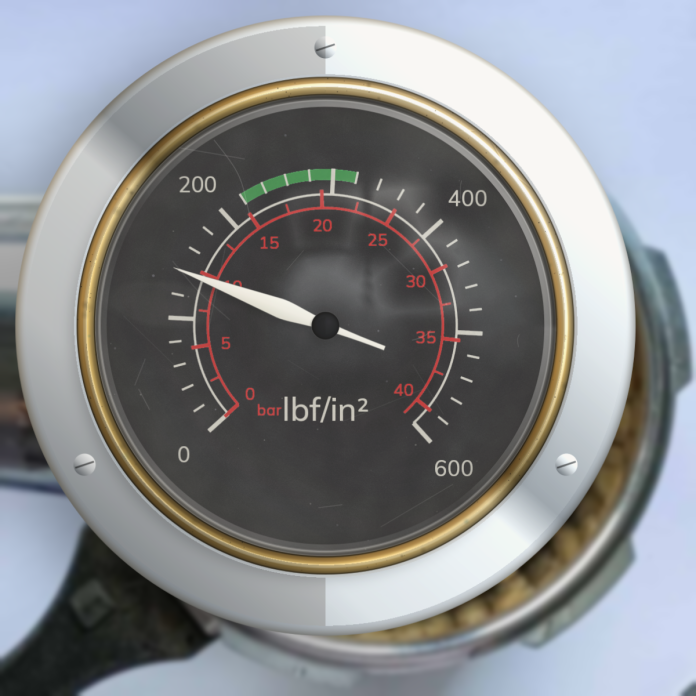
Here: 140 psi
